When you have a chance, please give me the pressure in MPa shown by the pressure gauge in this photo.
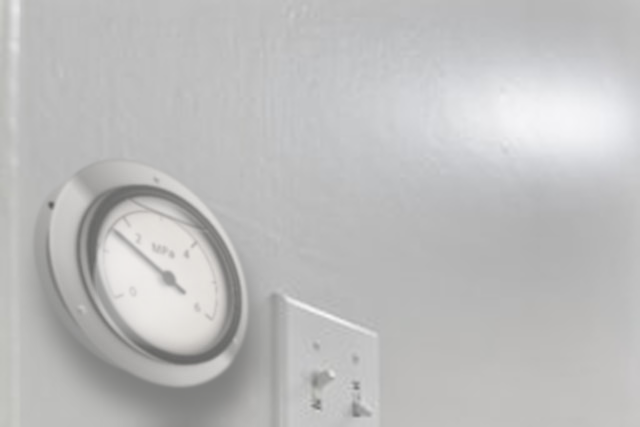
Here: 1.5 MPa
